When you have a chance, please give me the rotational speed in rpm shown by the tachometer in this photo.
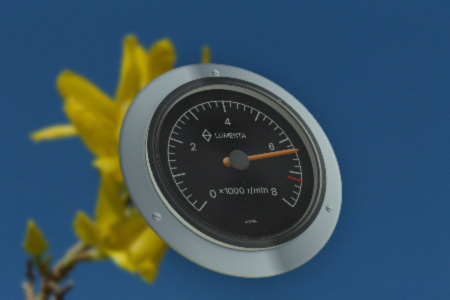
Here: 6400 rpm
